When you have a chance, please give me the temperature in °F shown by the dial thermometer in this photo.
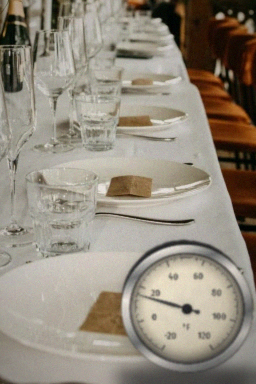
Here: 16 °F
